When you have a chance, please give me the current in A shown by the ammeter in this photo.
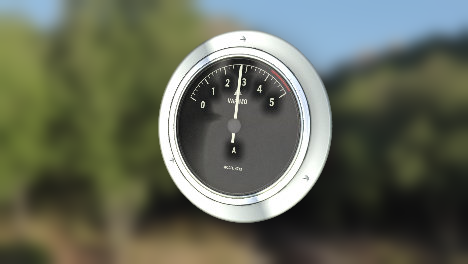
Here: 2.8 A
